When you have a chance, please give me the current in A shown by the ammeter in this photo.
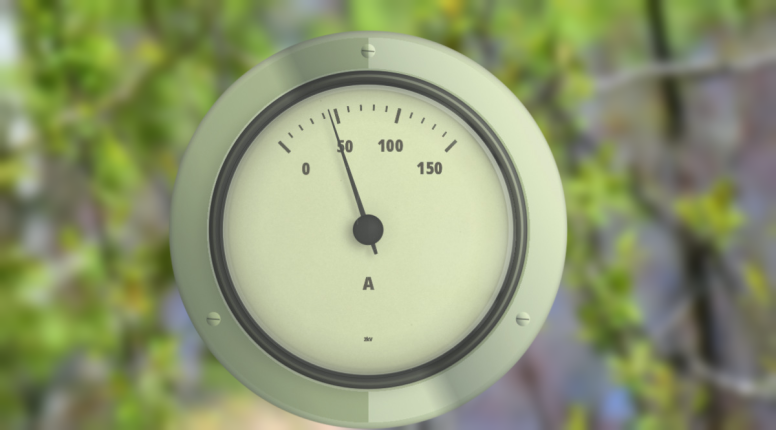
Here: 45 A
